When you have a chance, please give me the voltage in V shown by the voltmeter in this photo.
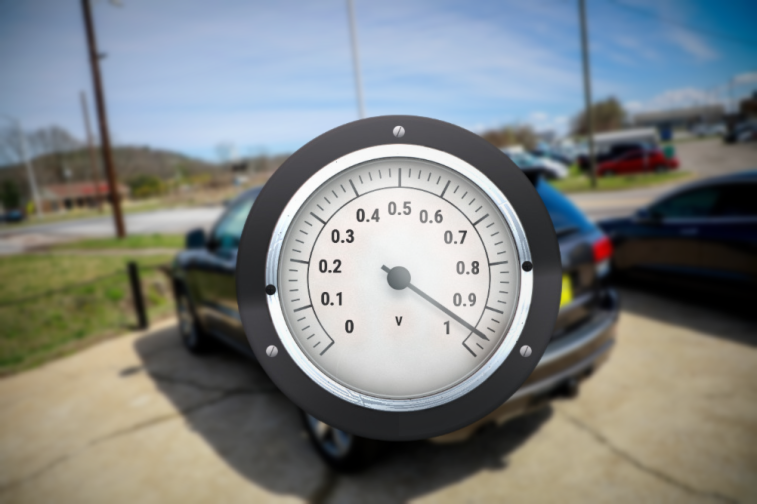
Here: 0.96 V
